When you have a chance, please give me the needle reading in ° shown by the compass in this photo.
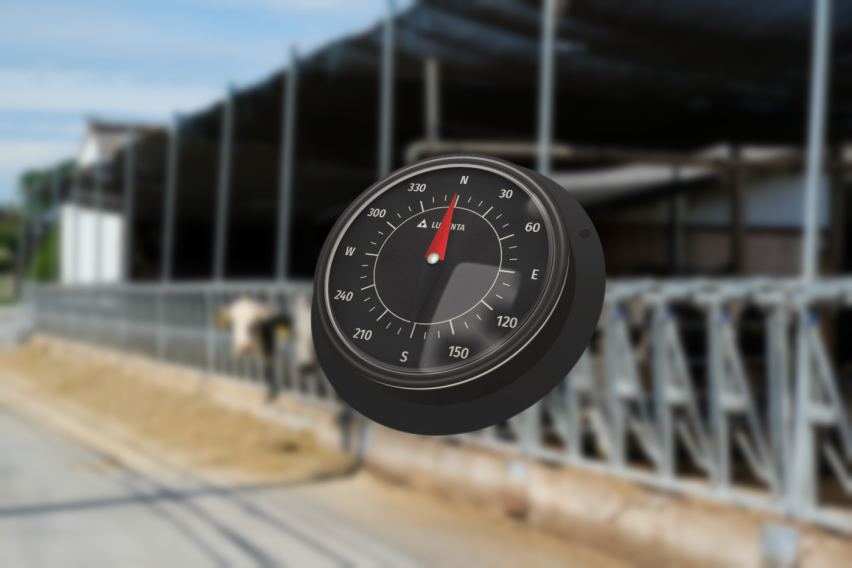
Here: 0 °
